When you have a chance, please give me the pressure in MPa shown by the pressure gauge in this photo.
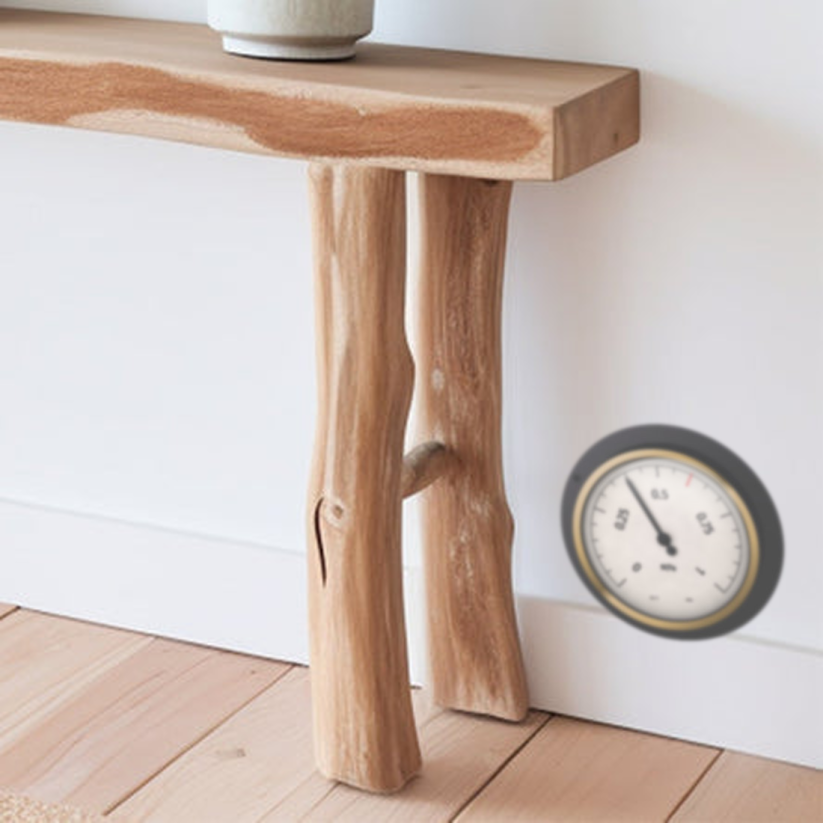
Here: 0.4 MPa
